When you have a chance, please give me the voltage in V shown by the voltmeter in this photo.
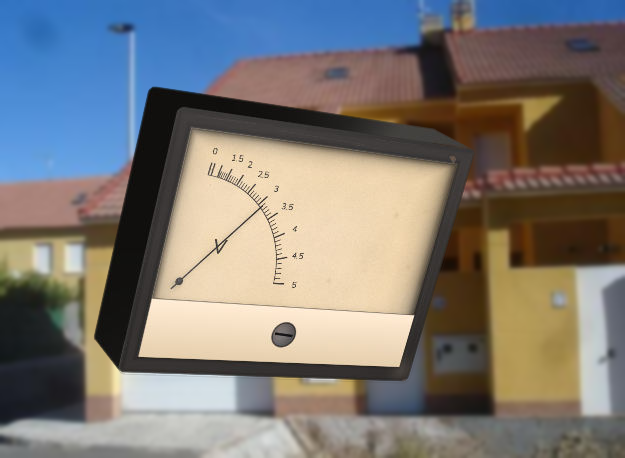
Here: 3 V
